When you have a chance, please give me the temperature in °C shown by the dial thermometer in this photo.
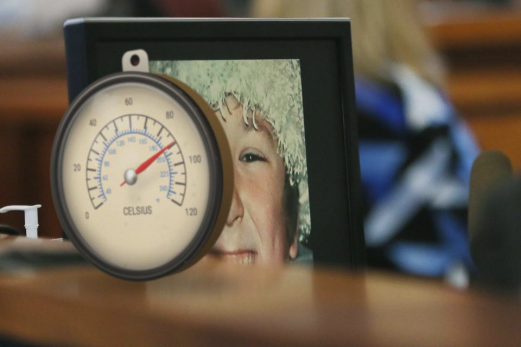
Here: 90 °C
